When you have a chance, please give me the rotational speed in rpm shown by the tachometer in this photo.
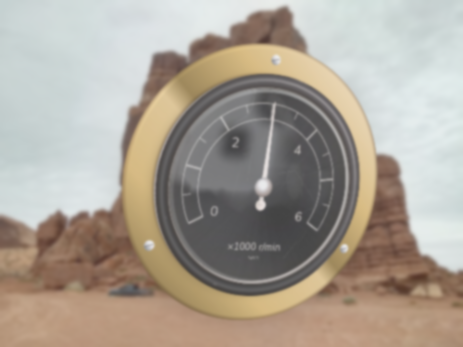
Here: 3000 rpm
